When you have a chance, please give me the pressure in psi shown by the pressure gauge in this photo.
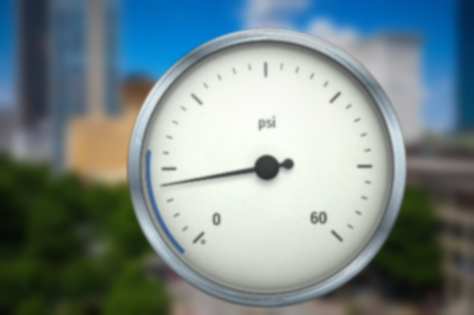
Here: 8 psi
